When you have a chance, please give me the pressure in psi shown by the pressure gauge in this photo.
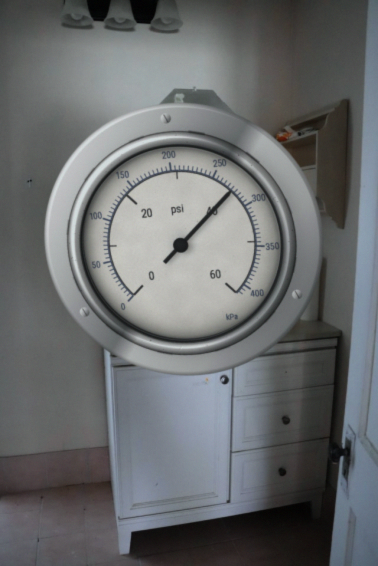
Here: 40 psi
